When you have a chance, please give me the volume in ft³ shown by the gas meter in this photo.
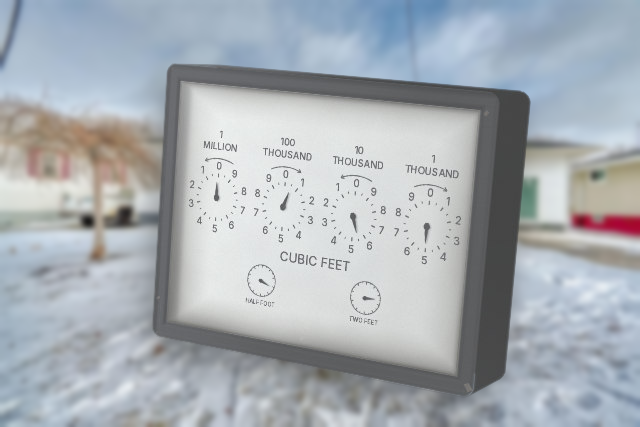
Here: 5500 ft³
